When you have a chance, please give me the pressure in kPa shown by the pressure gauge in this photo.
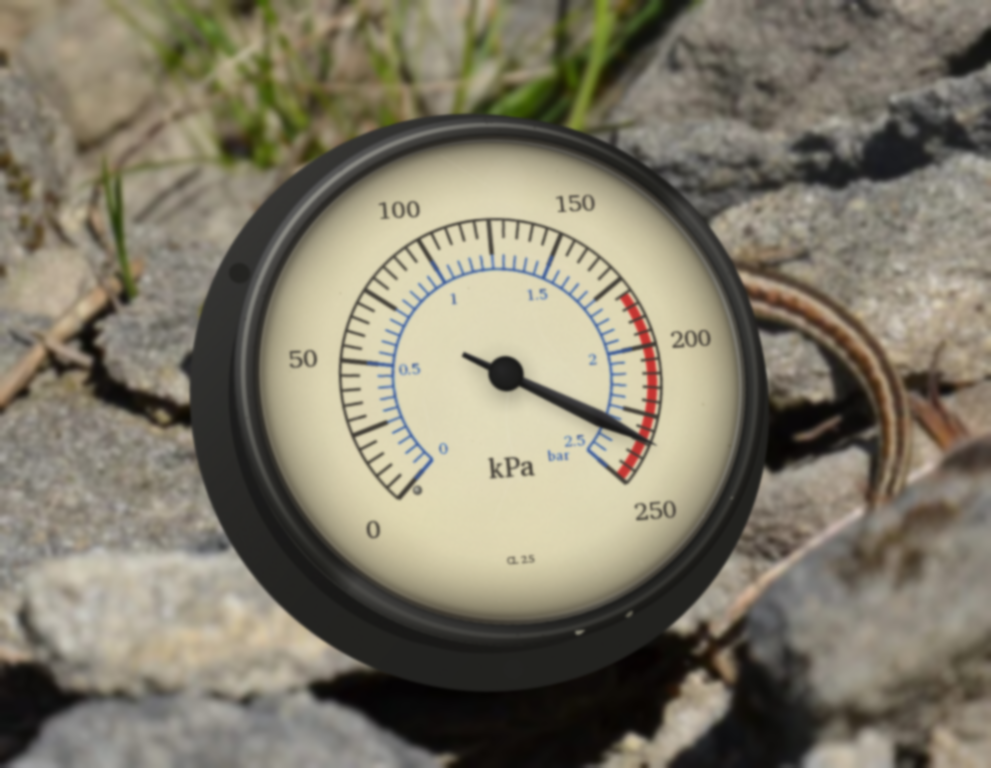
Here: 235 kPa
